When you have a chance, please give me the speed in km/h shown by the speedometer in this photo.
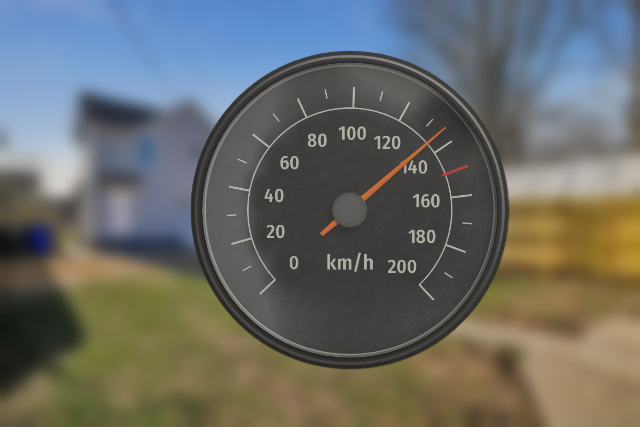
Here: 135 km/h
